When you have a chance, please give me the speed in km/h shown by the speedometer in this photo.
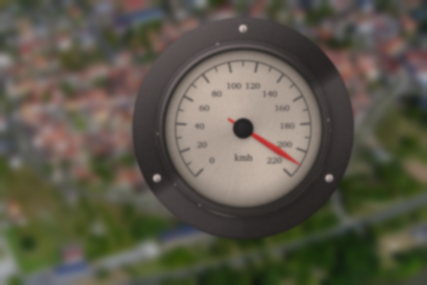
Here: 210 km/h
